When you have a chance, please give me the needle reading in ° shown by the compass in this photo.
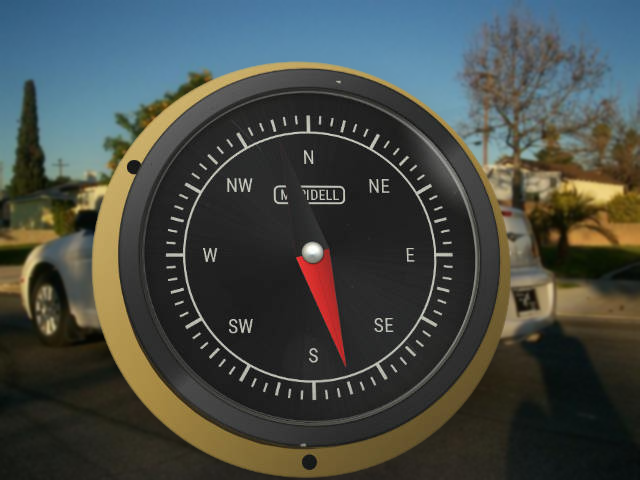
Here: 165 °
